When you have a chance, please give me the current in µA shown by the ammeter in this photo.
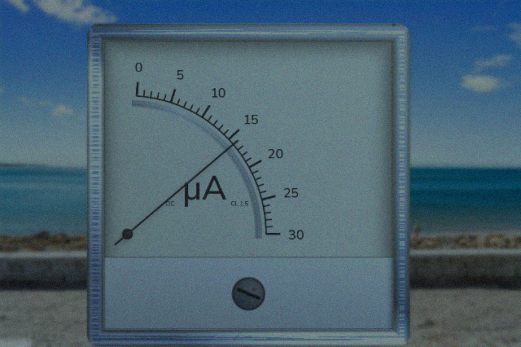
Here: 16 µA
